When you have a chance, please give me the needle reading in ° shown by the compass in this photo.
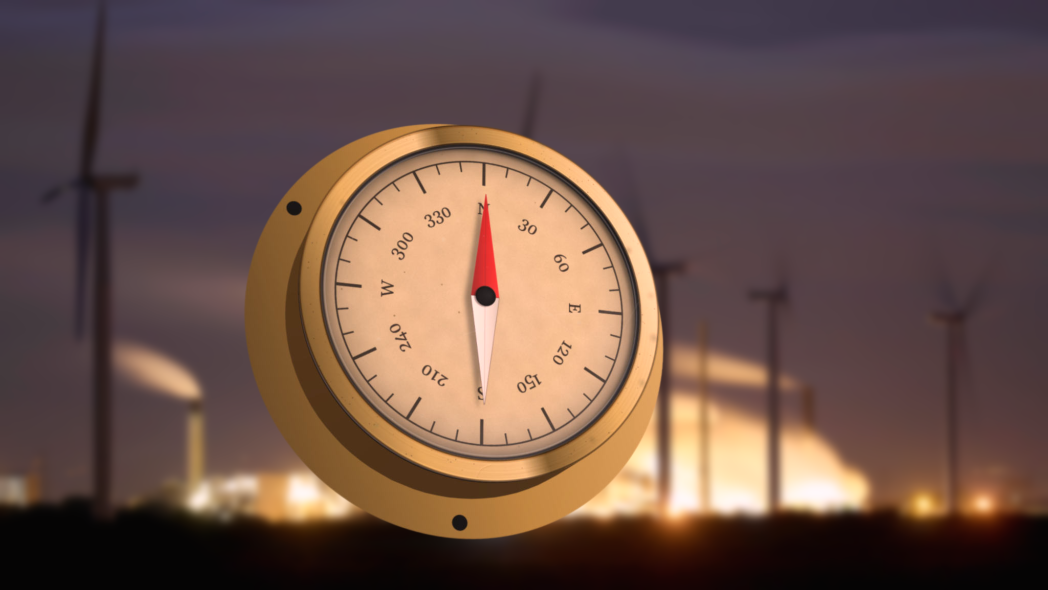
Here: 0 °
